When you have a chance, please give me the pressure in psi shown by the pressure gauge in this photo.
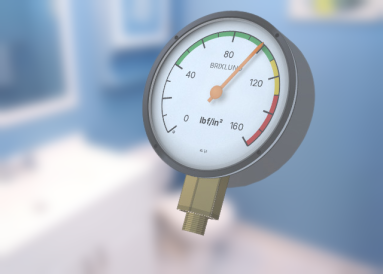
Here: 100 psi
